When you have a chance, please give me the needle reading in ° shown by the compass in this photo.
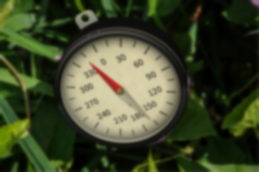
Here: 345 °
